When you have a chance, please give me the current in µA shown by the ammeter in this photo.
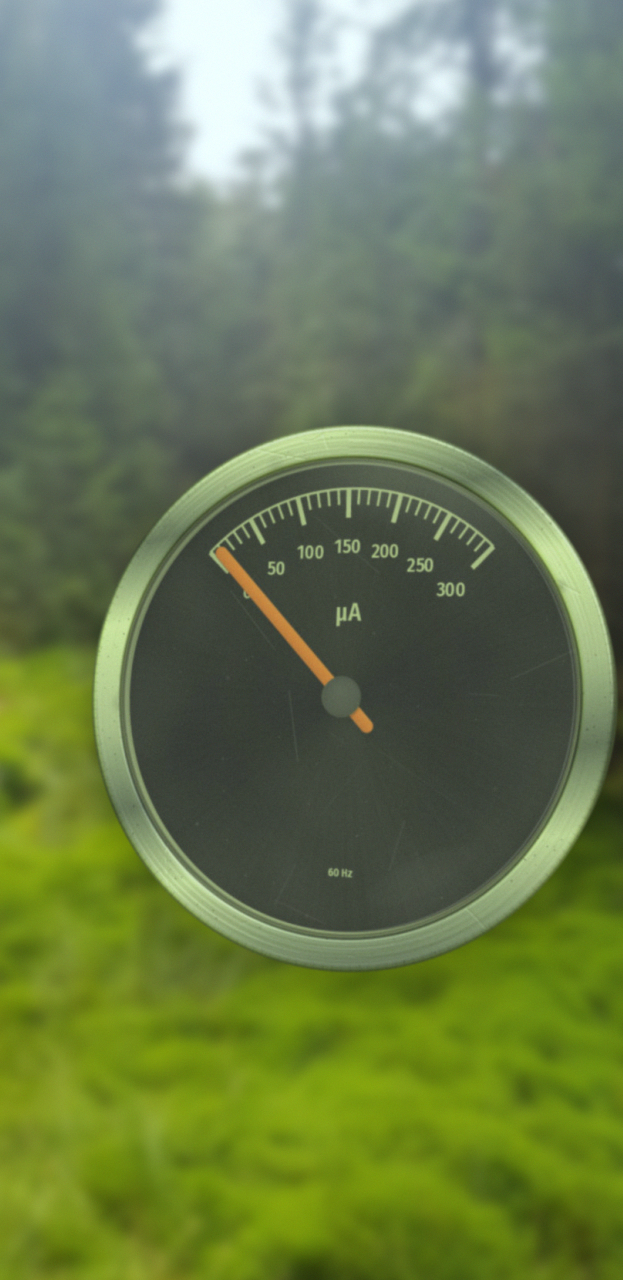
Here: 10 µA
